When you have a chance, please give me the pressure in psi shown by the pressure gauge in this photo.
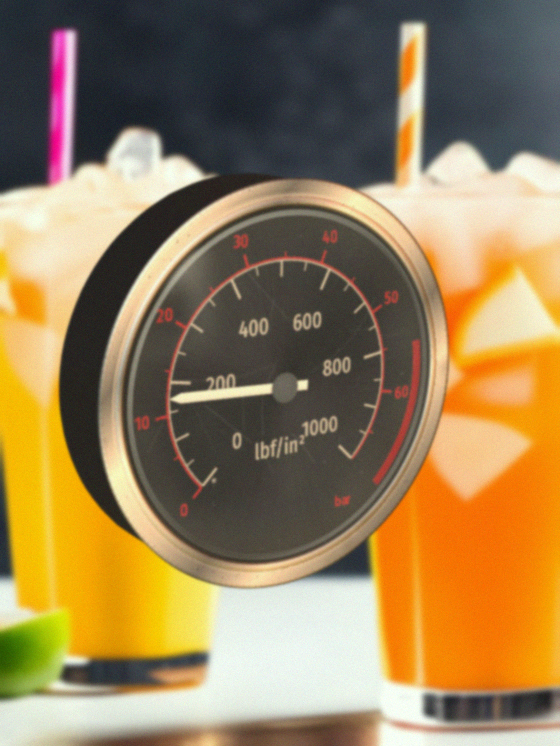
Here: 175 psi
